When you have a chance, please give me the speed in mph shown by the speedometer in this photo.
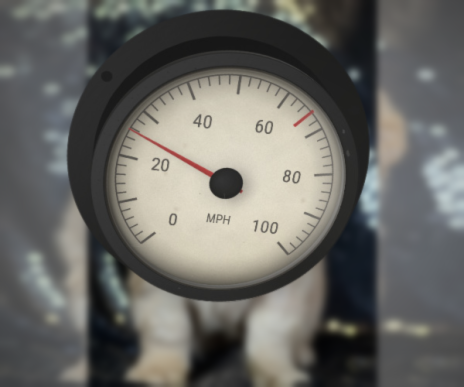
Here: 26 mph
